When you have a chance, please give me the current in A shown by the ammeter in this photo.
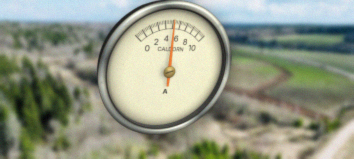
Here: 5 A
